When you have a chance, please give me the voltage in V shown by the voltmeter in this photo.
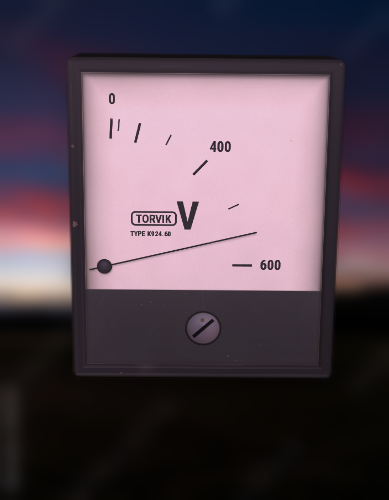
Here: 550 V
